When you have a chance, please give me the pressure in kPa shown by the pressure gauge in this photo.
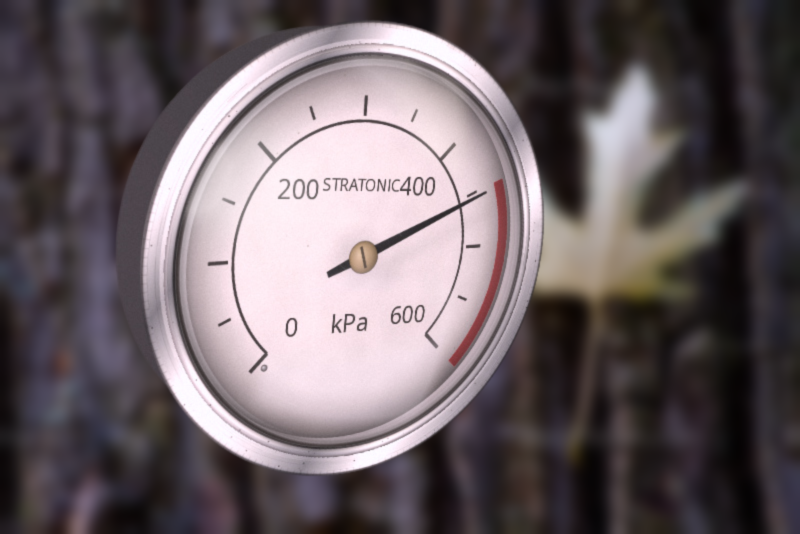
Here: 450 kPa
